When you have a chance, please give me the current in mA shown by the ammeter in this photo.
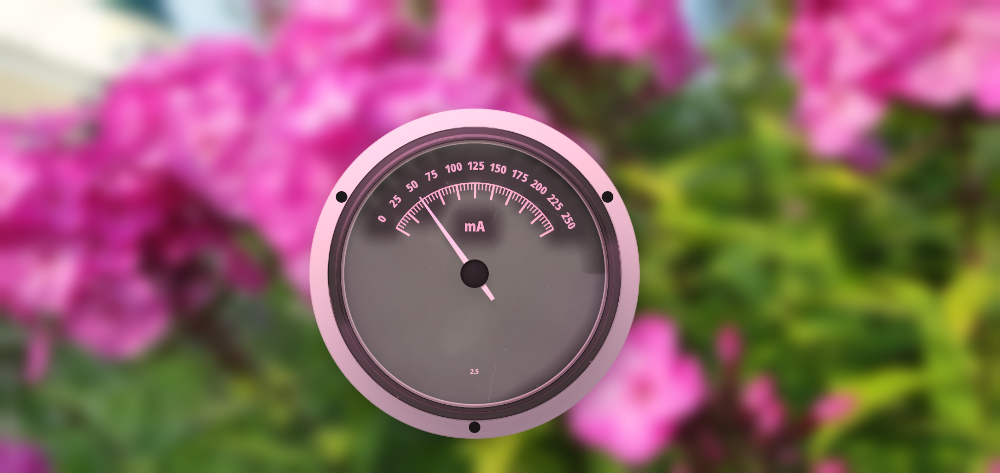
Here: 50 mA
